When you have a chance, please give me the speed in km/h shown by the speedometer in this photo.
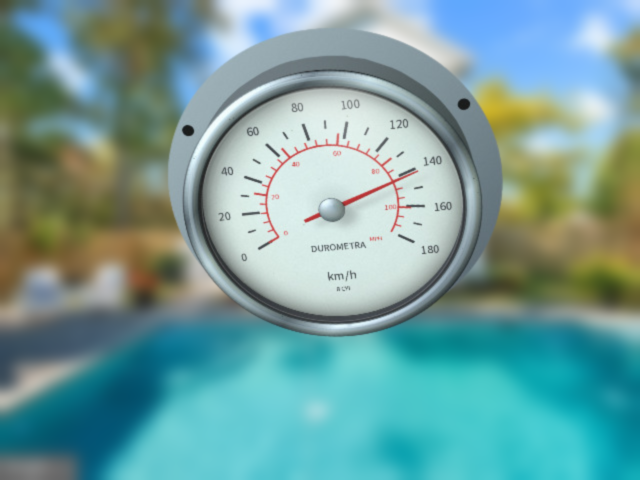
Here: 140 km/h
